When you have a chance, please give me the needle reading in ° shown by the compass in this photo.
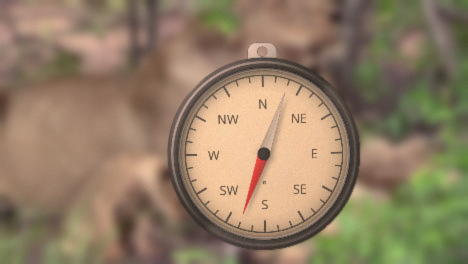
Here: 200 °
